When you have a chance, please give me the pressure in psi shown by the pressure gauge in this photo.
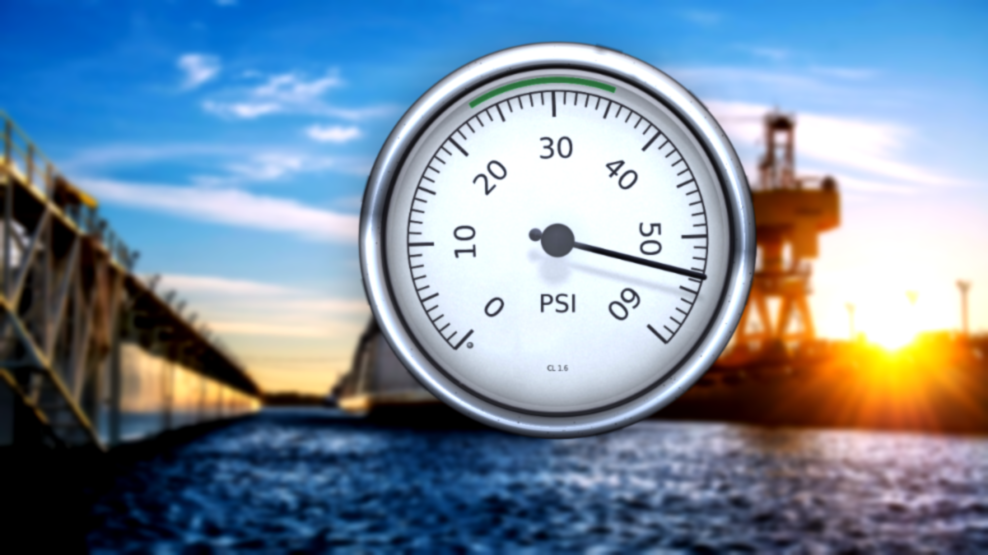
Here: 53.5 psi
